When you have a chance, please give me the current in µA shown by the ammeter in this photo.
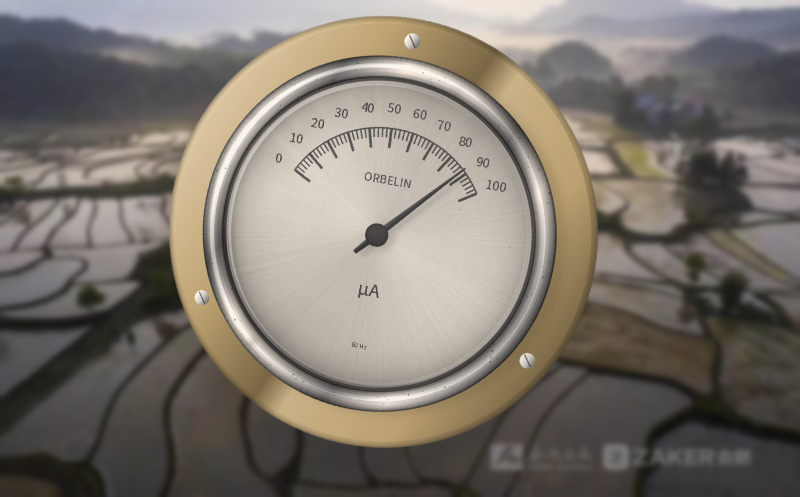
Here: 88 µA
